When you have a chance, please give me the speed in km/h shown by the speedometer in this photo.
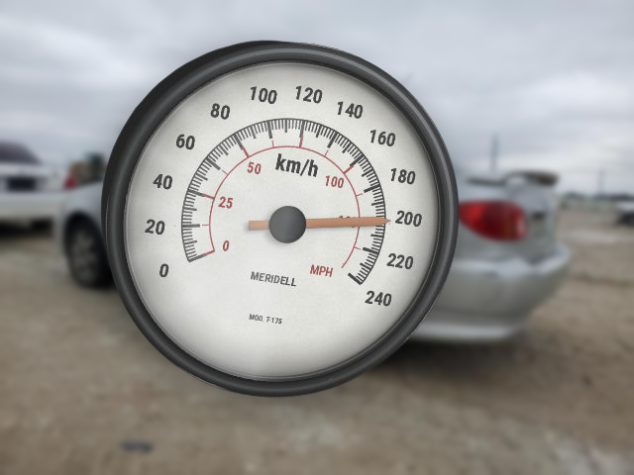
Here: 200 km/h
